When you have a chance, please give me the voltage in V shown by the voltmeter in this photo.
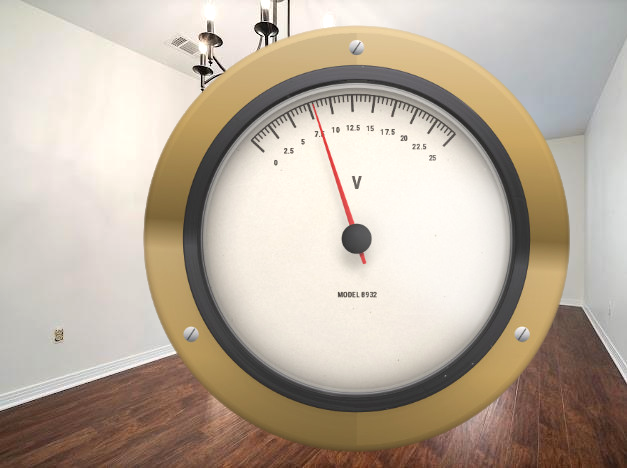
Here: 8 V
